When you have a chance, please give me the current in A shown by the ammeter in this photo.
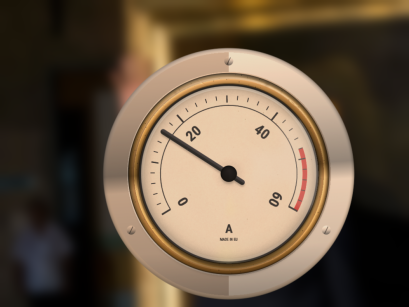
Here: 16 A
